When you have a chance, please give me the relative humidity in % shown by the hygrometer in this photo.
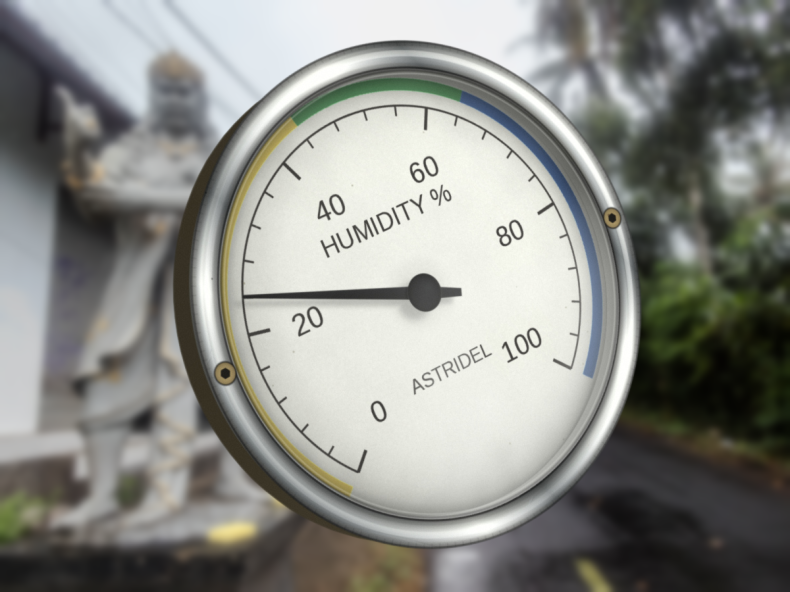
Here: 24 %
